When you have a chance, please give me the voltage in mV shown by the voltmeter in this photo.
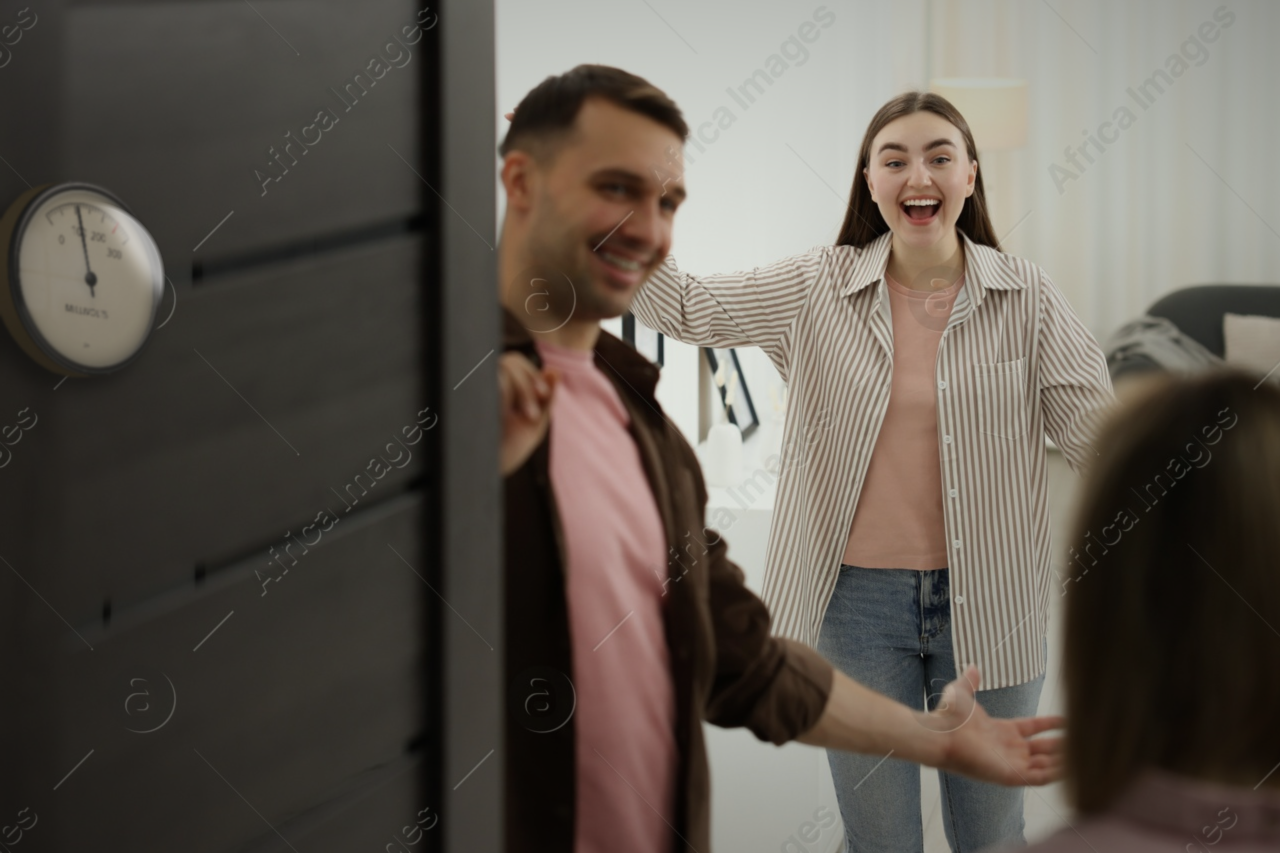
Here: 100 mV
